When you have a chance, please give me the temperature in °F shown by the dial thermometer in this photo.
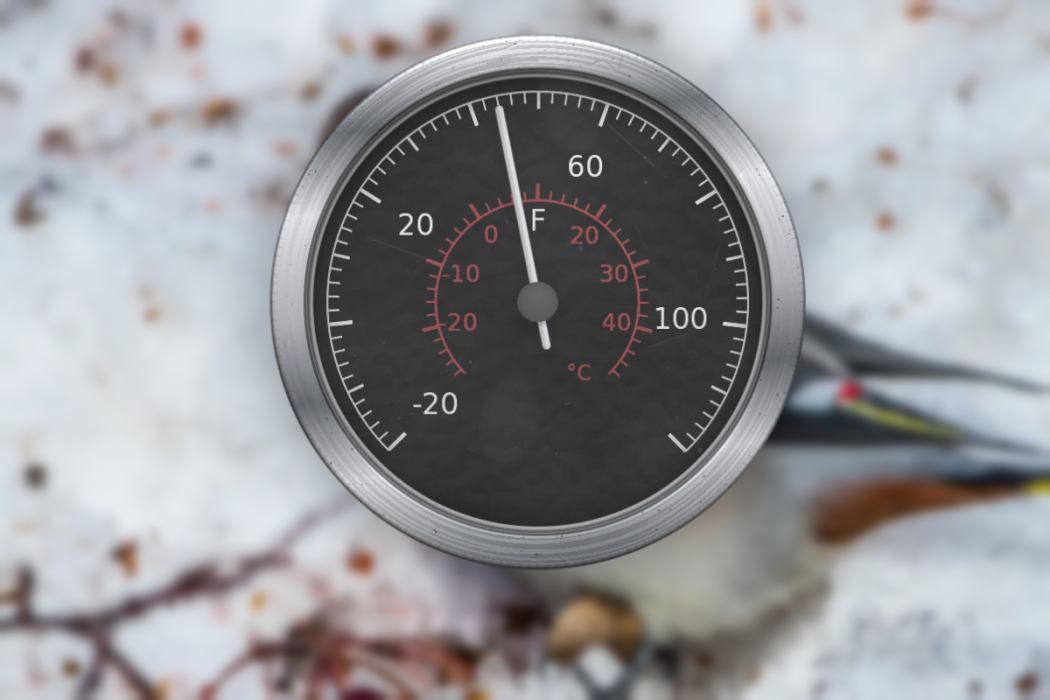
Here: 44 °F
